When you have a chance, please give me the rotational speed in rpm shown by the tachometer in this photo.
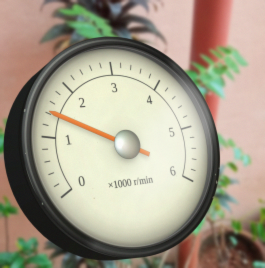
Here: 1400 rpm
